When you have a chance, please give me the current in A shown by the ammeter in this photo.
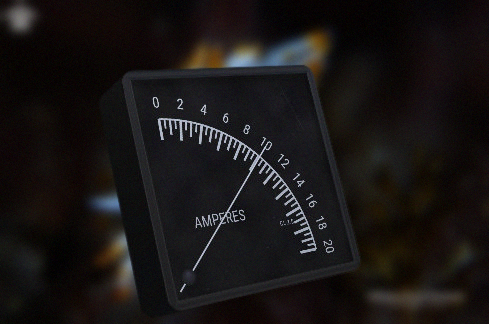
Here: 10 A
